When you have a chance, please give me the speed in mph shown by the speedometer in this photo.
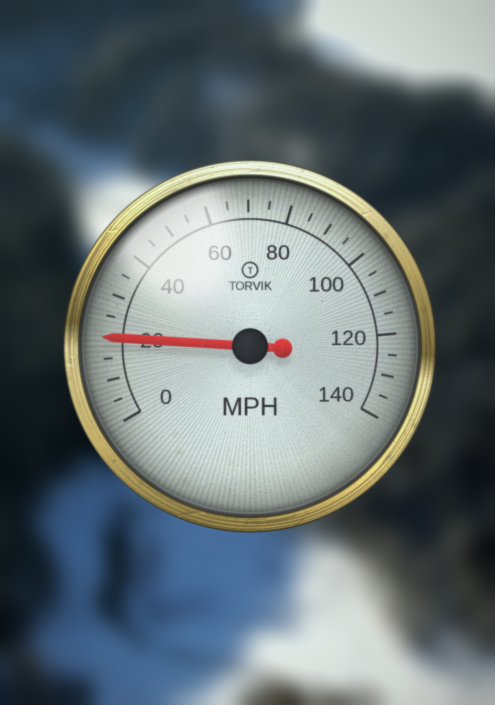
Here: 20 mph
